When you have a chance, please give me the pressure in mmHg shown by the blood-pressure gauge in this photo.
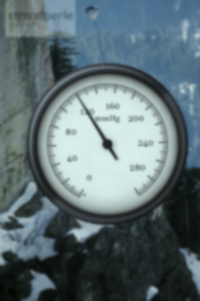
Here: 120 mmHg
